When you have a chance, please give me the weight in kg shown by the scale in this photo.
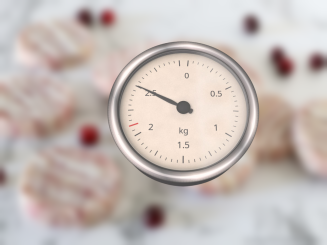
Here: 2.5 kg
